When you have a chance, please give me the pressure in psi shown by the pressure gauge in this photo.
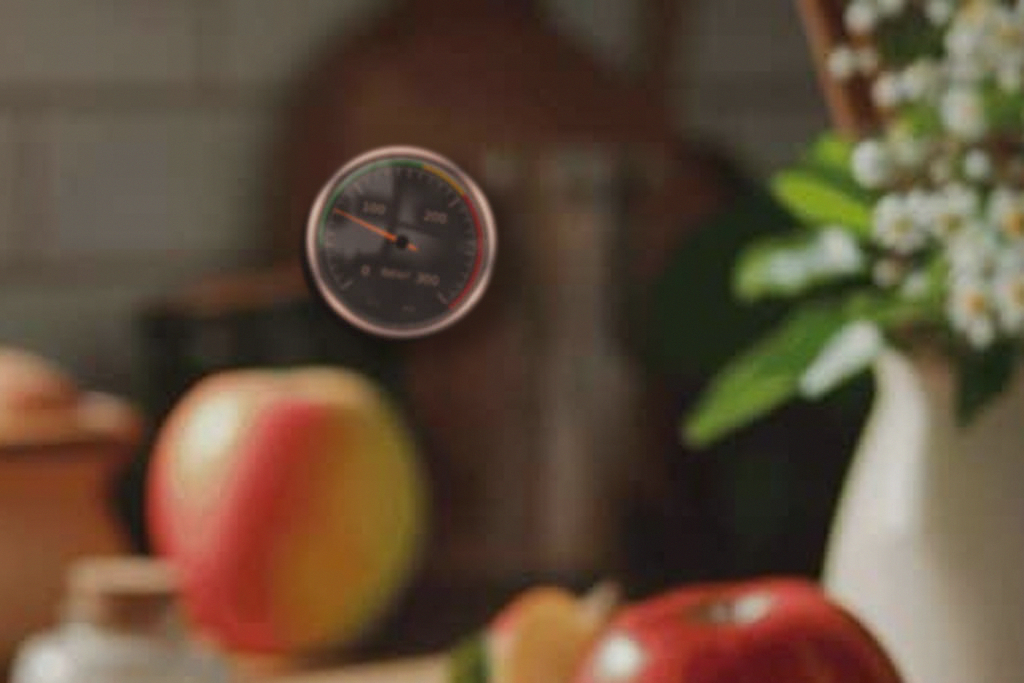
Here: 70 psi
